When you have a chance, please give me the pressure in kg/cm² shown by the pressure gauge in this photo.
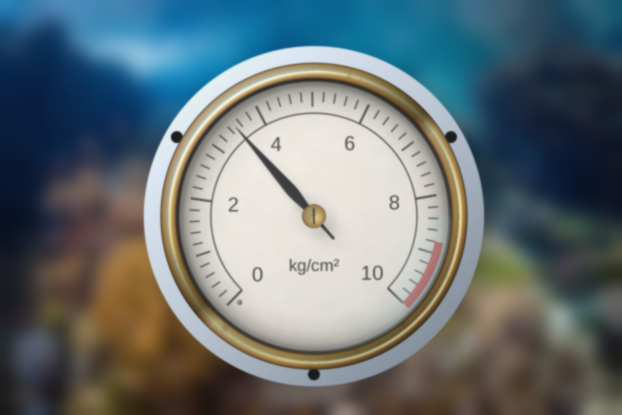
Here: 3.5 kg/cm²
